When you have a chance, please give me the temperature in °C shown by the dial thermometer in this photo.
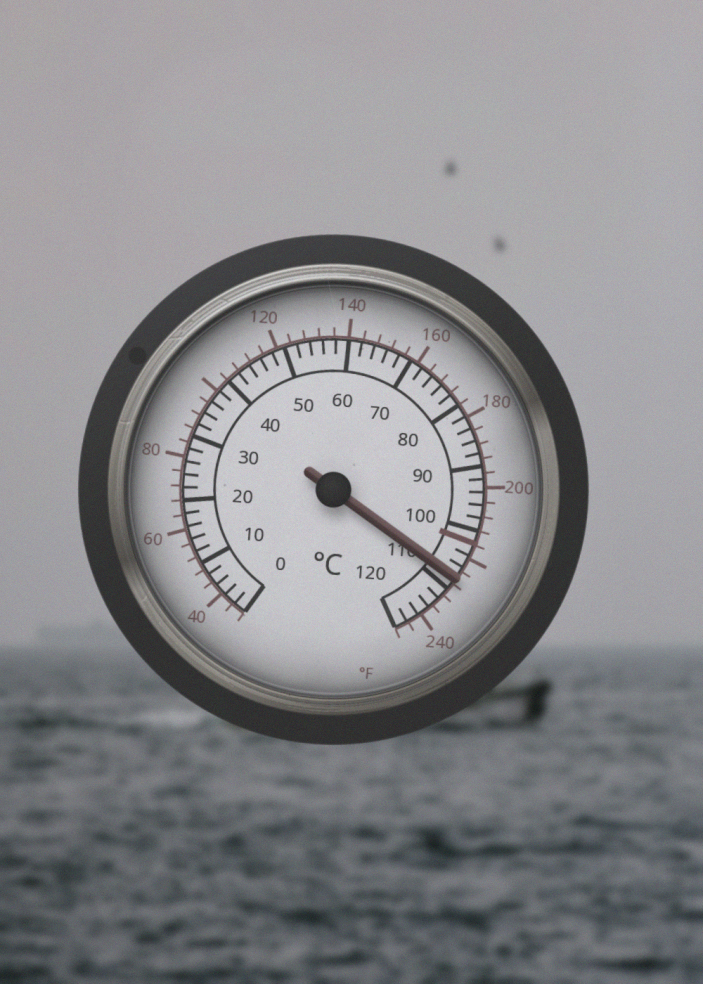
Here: 108 °C
